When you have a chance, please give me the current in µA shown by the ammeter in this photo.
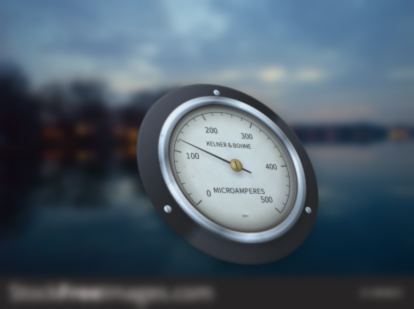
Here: 120 µA
